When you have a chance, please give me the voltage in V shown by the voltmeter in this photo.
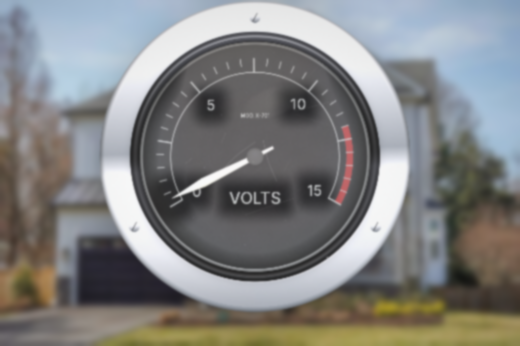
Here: 0.25 V
